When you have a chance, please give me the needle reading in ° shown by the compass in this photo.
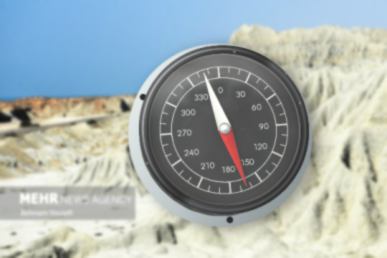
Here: 165 °
